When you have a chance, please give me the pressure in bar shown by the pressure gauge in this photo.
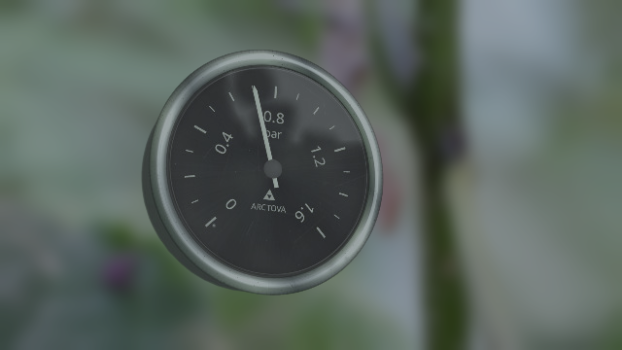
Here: 0.7 bar
